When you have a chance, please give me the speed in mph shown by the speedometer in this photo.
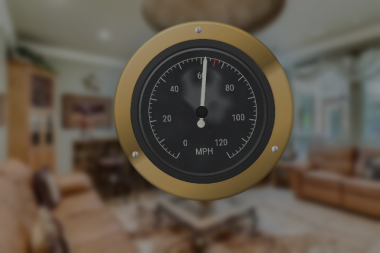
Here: 62 mph
